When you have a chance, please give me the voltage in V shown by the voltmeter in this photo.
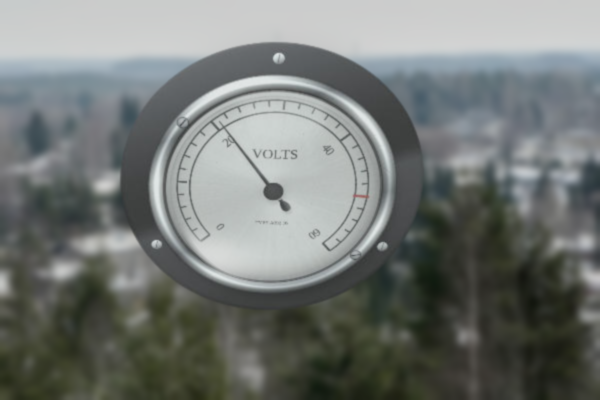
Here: 21 V
